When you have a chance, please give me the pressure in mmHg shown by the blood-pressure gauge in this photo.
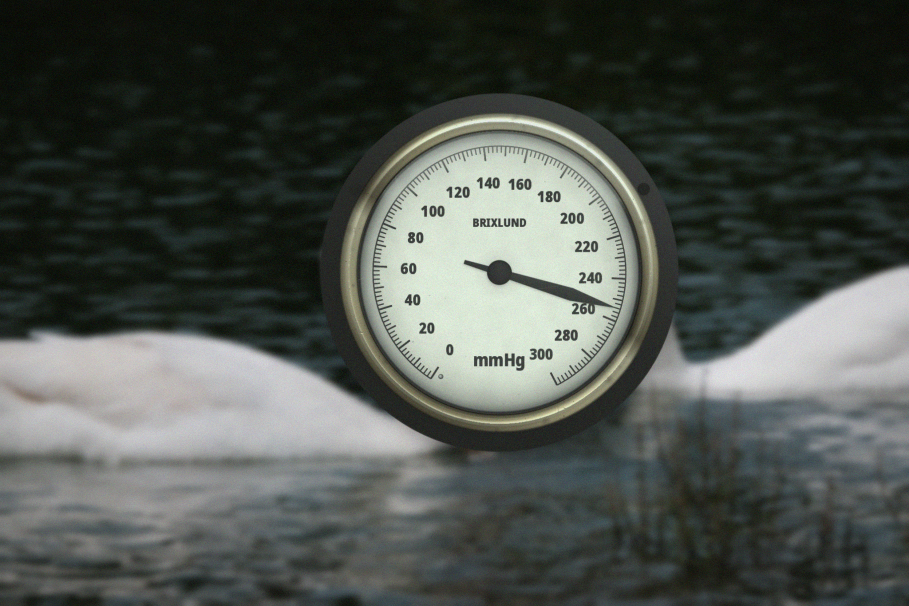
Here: 254 mmHg
